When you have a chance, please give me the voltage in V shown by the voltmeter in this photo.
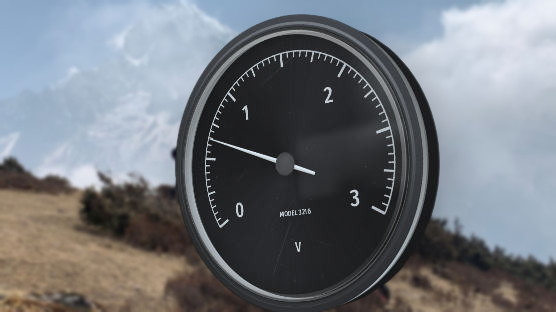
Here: 0.65 V
